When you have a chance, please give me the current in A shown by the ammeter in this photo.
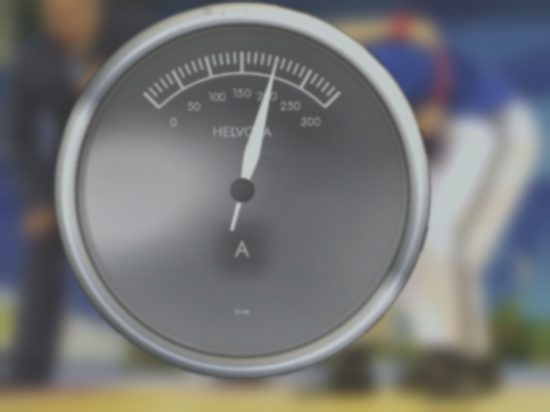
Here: 200 A
